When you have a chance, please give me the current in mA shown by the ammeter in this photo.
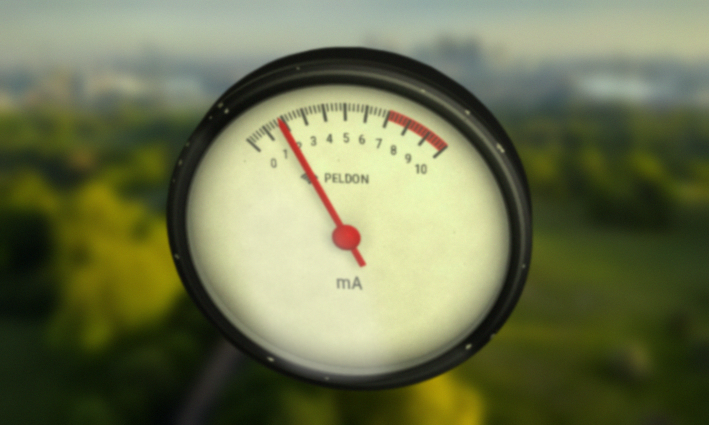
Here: 2 mA
